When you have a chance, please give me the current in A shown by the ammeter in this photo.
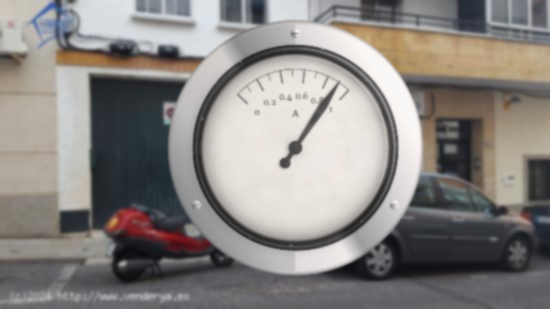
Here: 0.9 A
